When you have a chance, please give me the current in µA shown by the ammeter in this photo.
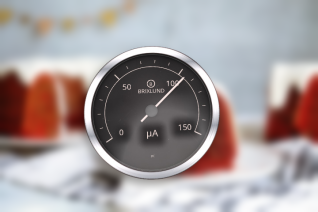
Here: 105 µA
